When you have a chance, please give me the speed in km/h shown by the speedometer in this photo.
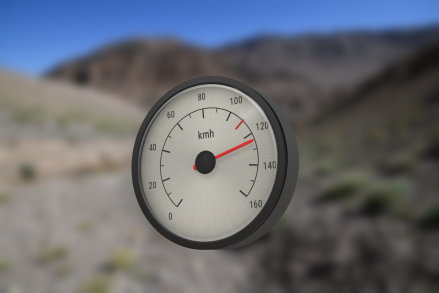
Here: 125 km/h
